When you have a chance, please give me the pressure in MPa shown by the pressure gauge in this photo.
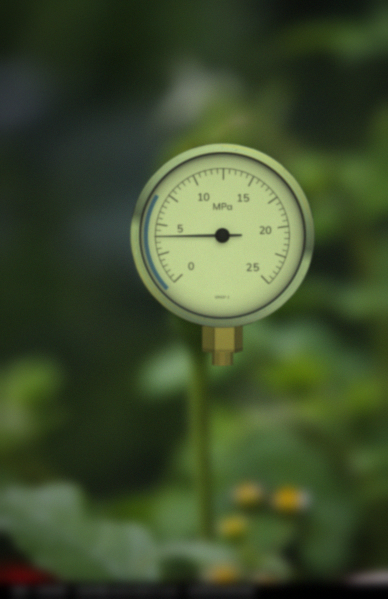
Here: 4 MPa
